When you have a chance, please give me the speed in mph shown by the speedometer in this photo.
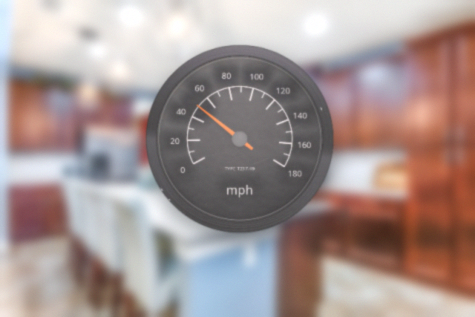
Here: 50 mph
